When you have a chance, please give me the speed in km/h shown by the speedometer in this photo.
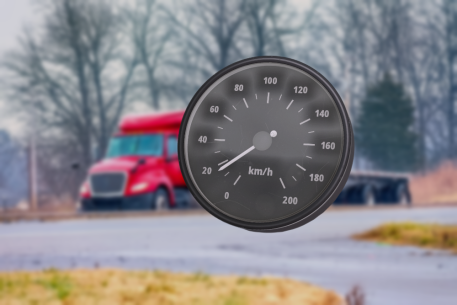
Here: 15 km/h
